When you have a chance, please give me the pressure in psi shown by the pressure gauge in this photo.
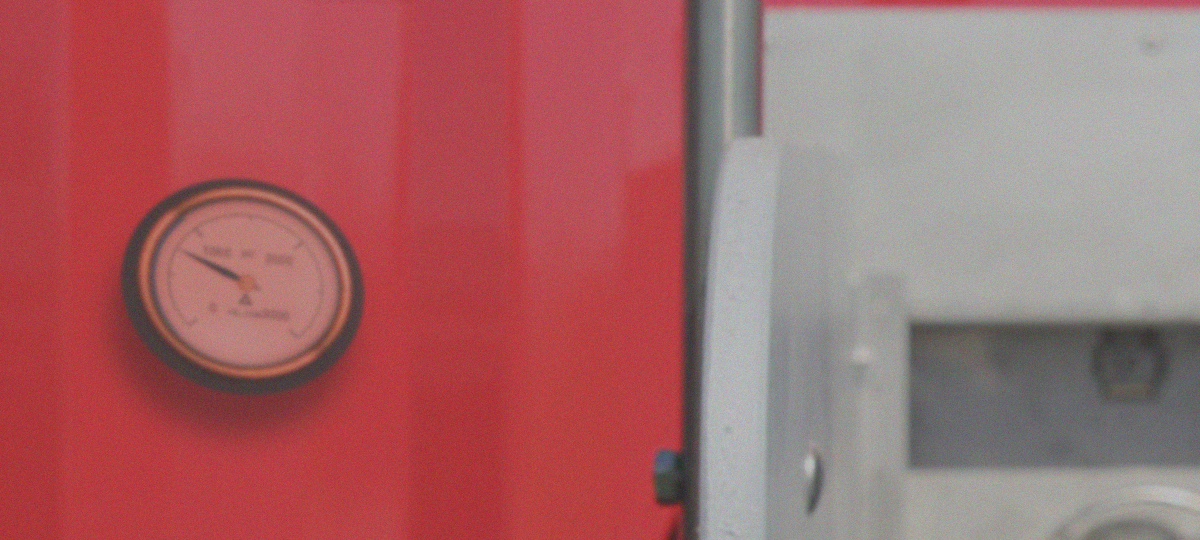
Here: 750 psi
